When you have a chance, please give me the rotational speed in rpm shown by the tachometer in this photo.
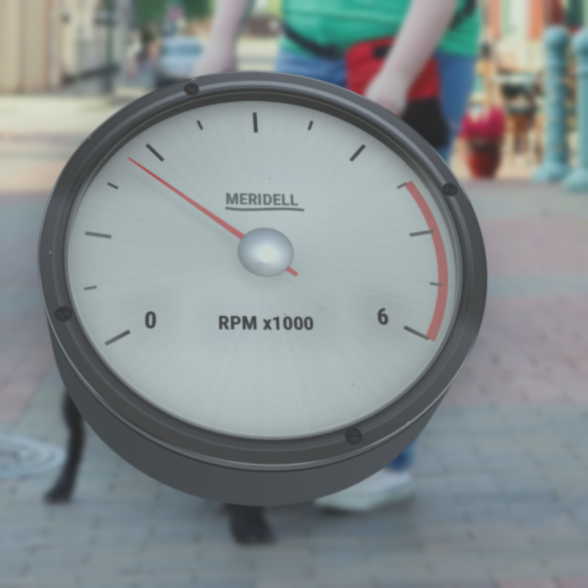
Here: 1750 rpm
